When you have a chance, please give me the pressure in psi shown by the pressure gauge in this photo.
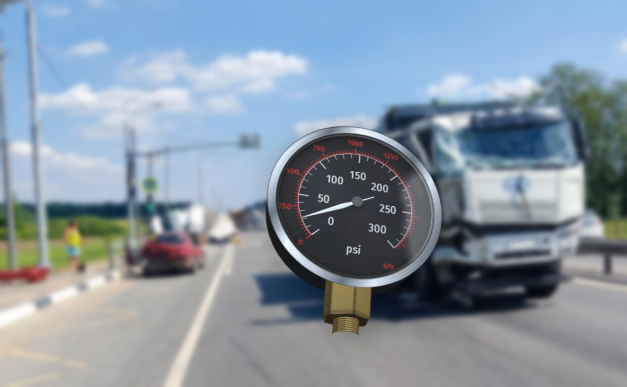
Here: 20 psi
